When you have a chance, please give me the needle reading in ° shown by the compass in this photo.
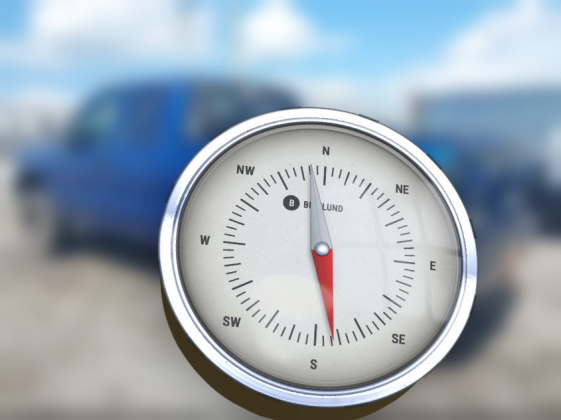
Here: 170 °
